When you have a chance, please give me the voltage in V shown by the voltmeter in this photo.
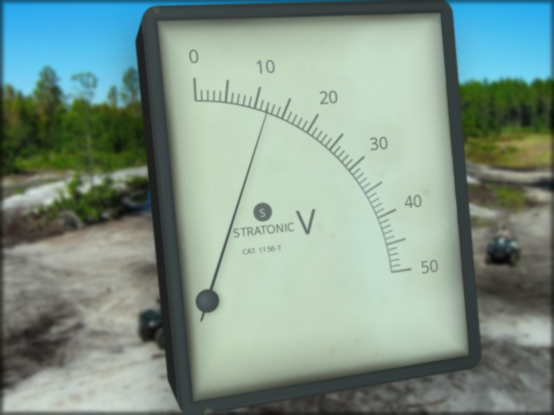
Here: 12 V
